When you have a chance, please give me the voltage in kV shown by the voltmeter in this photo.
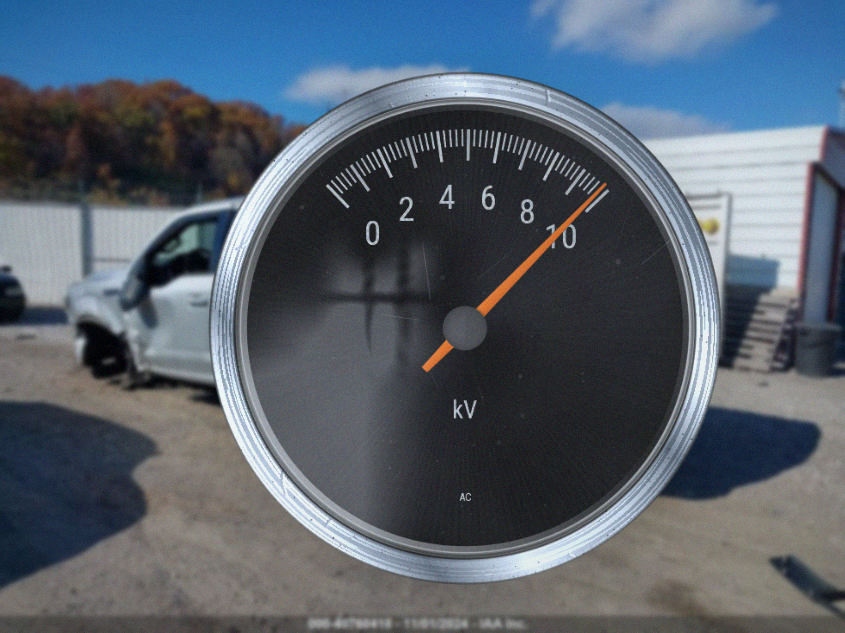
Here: 9.8 kV
